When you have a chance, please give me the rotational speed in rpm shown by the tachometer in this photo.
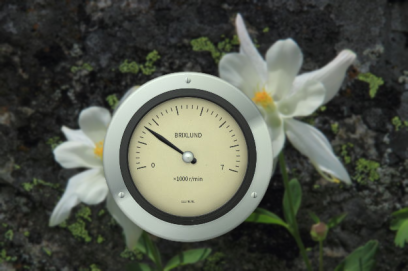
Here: 1600 rpm
